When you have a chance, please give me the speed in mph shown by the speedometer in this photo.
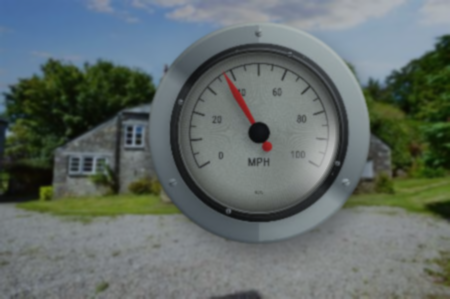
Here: 37.5 mph
